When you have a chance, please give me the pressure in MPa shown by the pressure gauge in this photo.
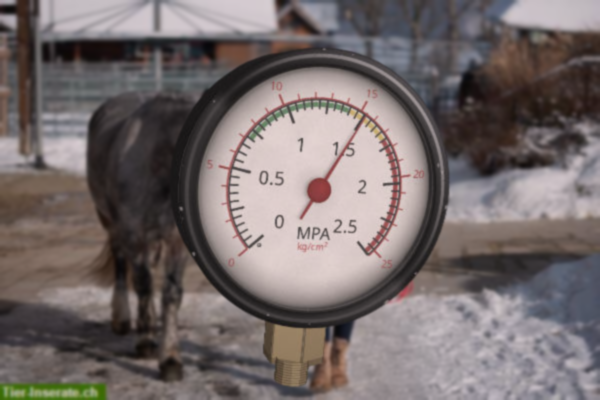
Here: 1.5 MPa
